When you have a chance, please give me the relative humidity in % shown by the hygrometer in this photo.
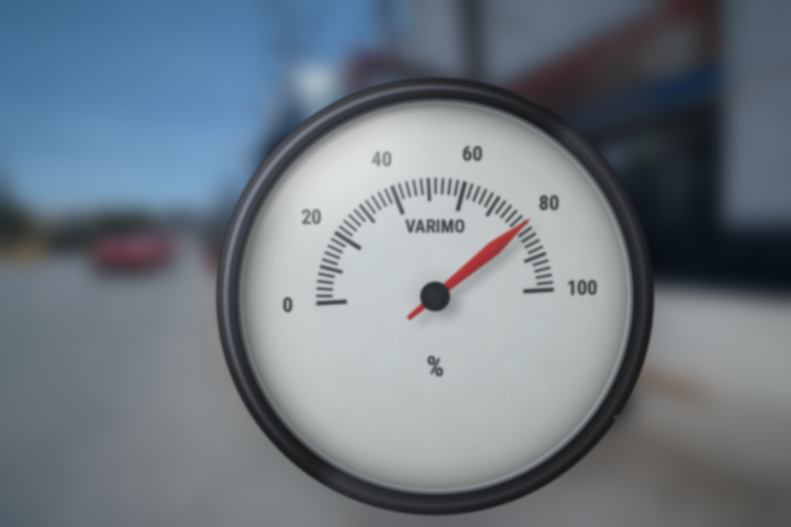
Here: 80 %
